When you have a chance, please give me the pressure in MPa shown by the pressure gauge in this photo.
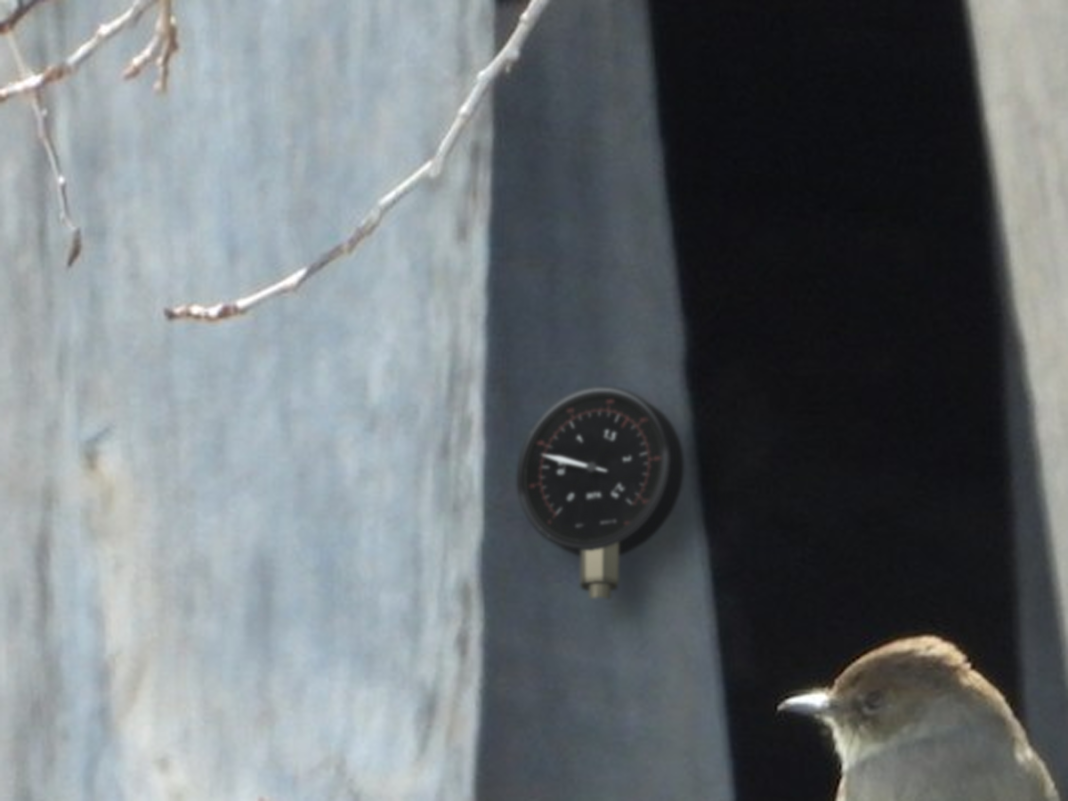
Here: 0.6 MPa
